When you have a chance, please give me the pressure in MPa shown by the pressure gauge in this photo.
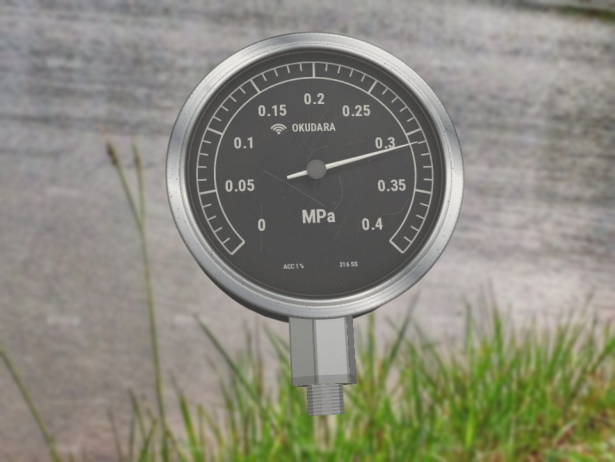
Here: 0.31 MPa
